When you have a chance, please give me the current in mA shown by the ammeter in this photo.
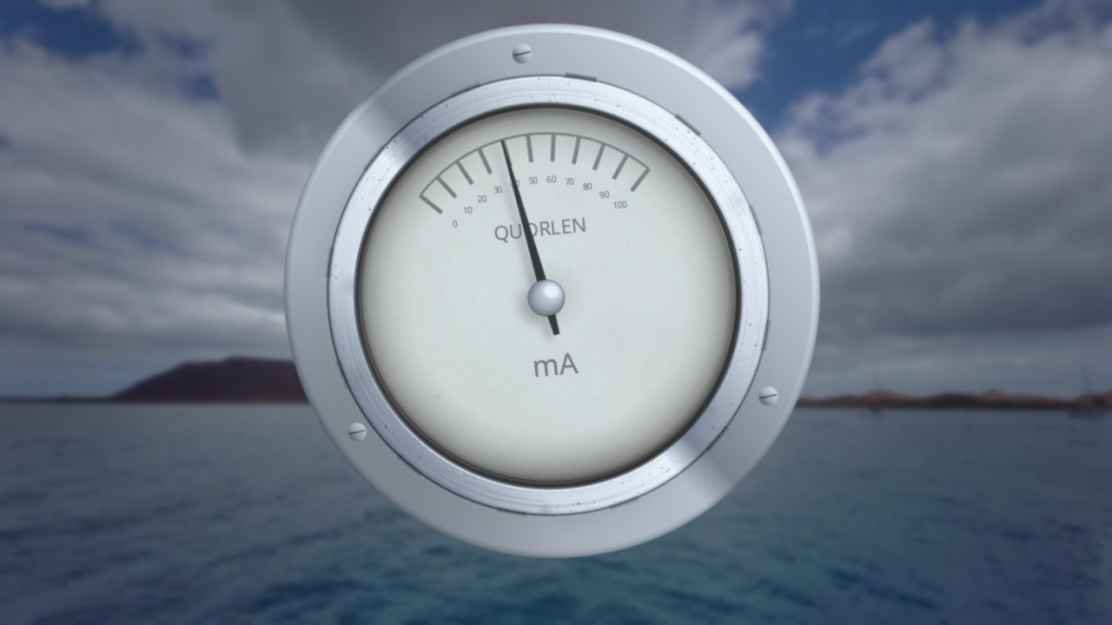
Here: 40 mA
